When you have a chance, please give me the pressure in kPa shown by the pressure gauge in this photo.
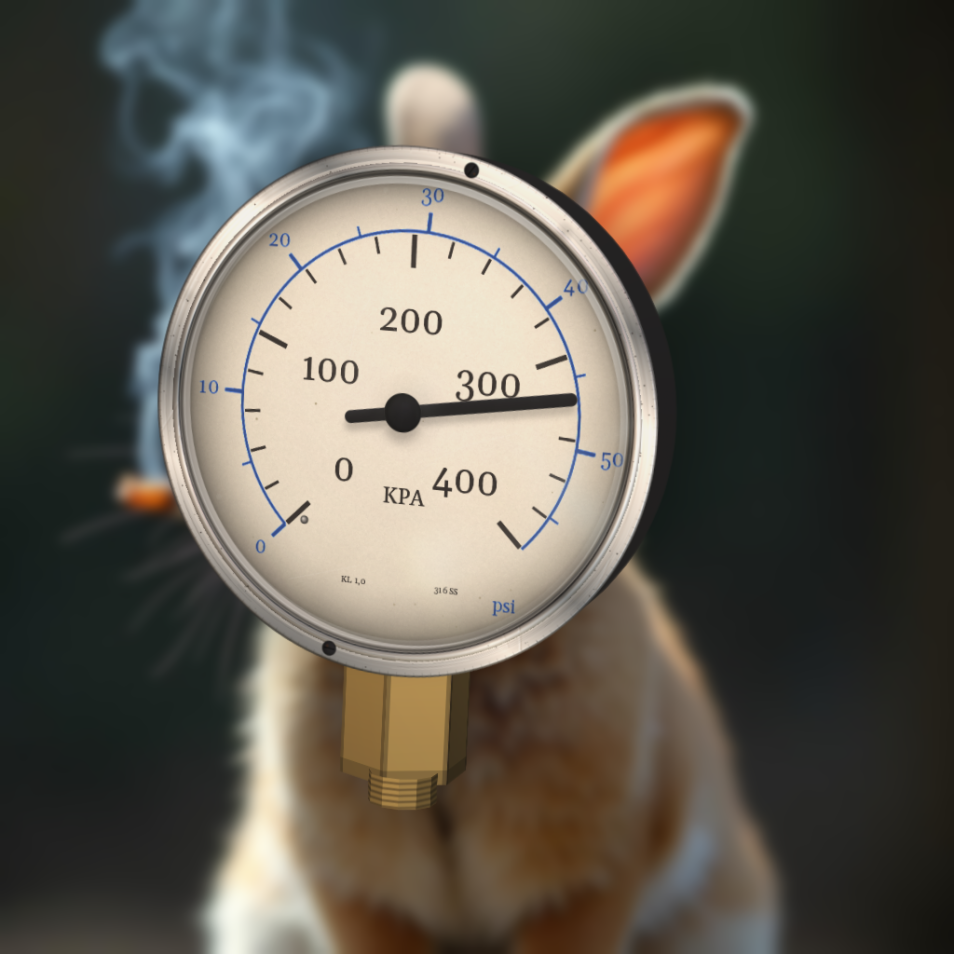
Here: 320 kPa
